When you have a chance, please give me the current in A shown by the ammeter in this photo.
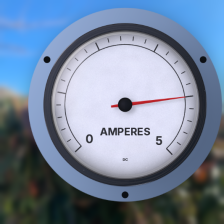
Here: 4 A
